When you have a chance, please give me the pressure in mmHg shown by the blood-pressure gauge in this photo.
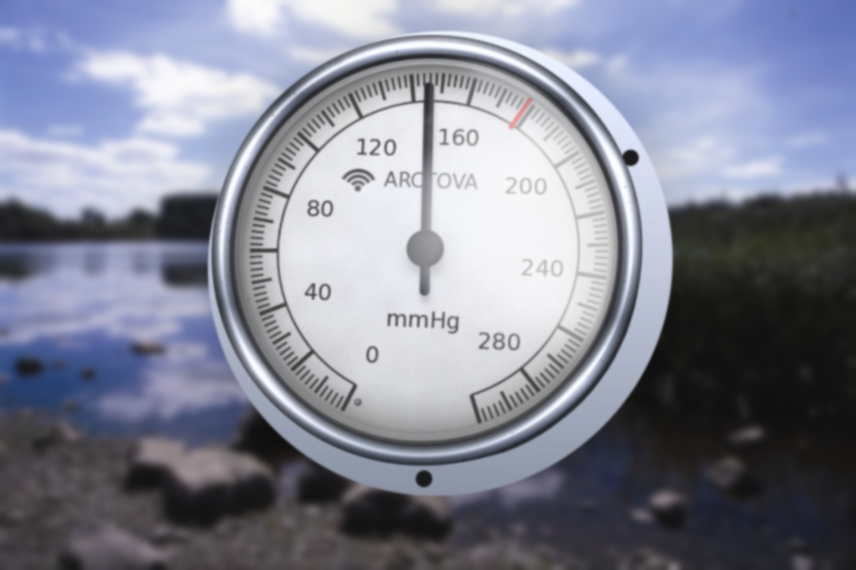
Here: 146 mmHg
